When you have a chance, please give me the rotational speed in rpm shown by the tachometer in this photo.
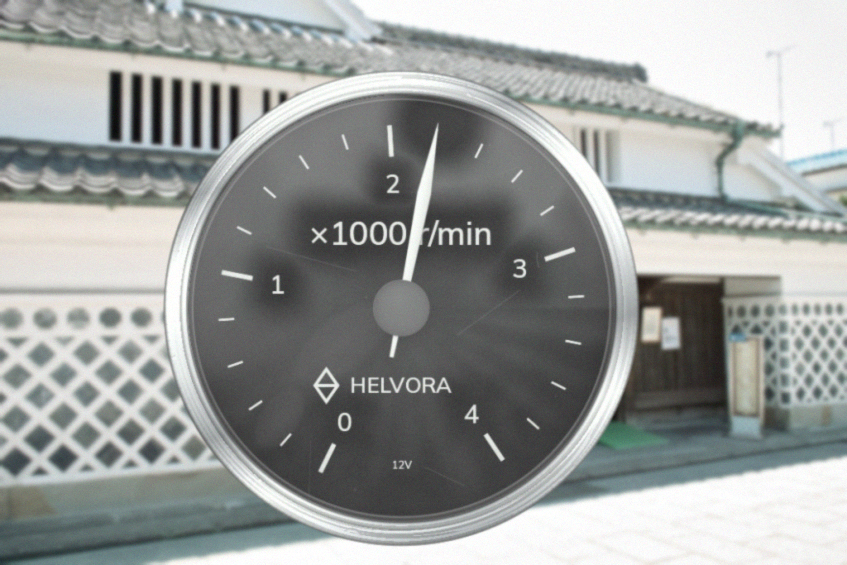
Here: 2200 rpm
